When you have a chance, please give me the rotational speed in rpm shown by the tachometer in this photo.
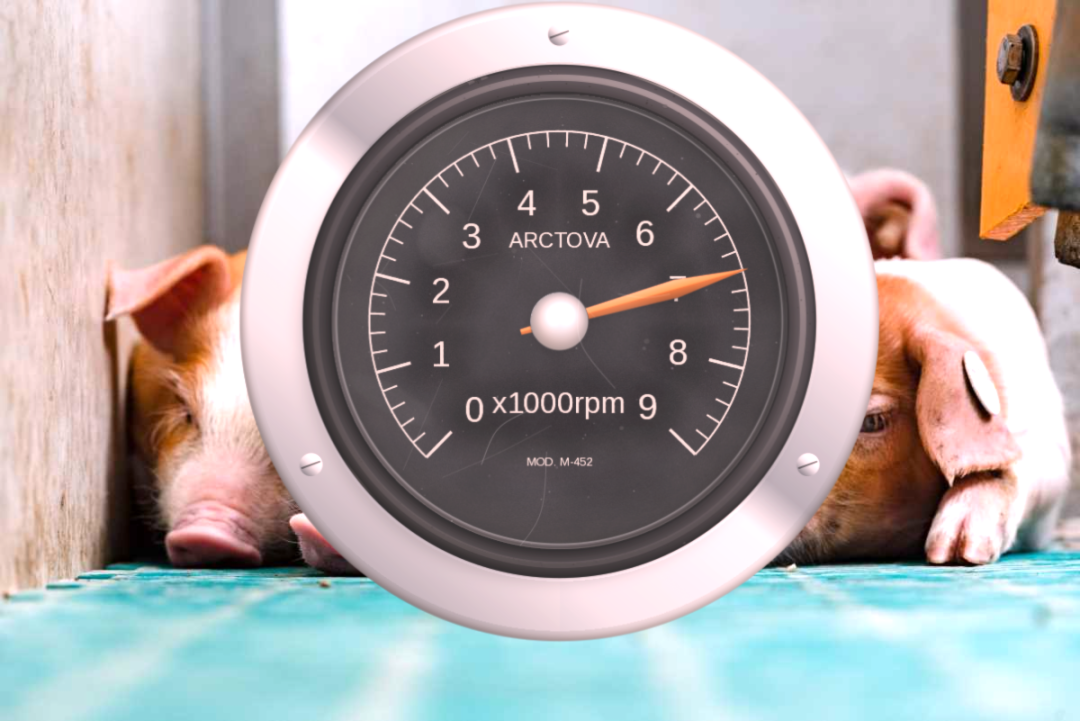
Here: 7000 rpm
